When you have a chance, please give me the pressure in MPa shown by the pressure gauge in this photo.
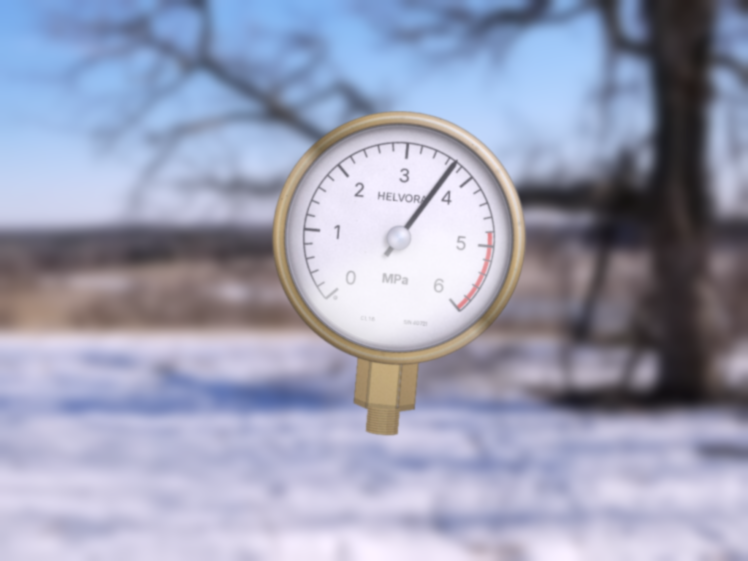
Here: 3.7 MPa
